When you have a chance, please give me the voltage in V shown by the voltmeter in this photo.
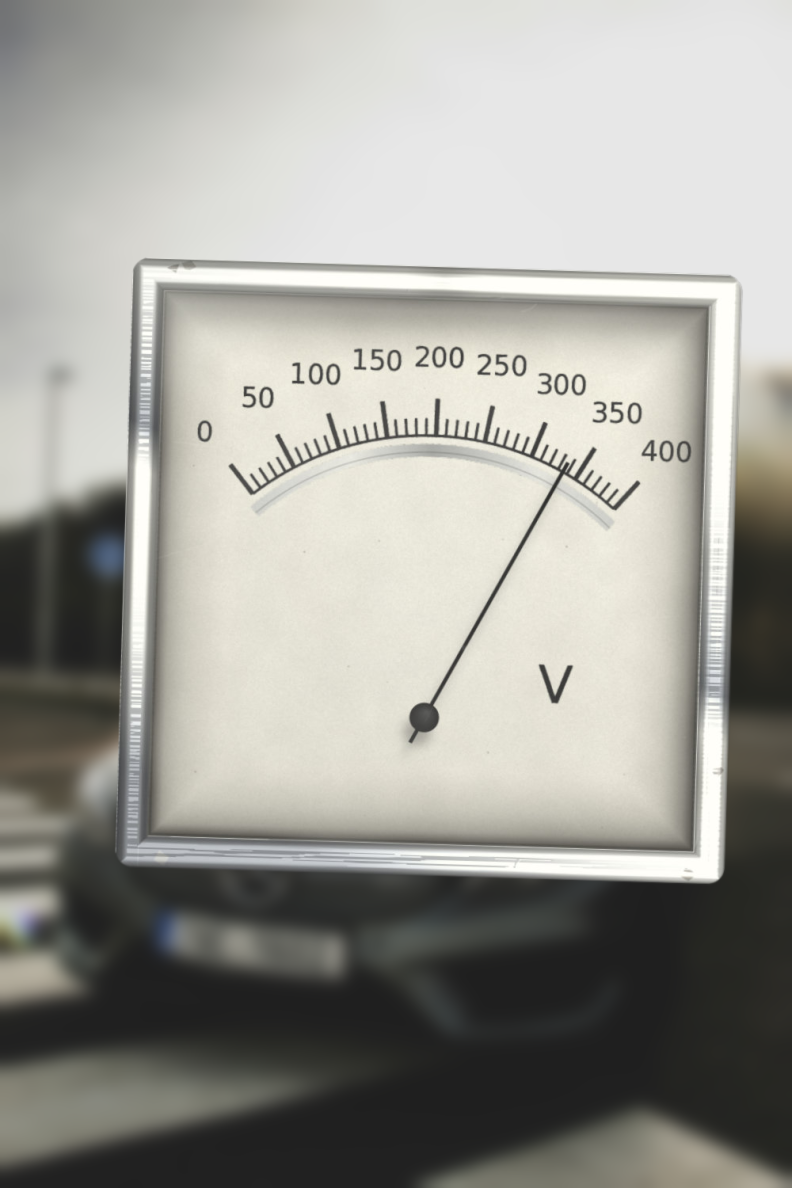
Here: 335 V
